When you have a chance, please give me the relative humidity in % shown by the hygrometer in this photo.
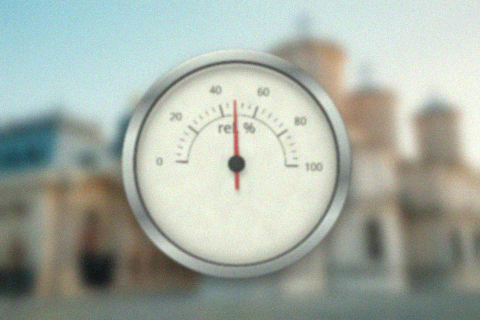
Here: 48 %
